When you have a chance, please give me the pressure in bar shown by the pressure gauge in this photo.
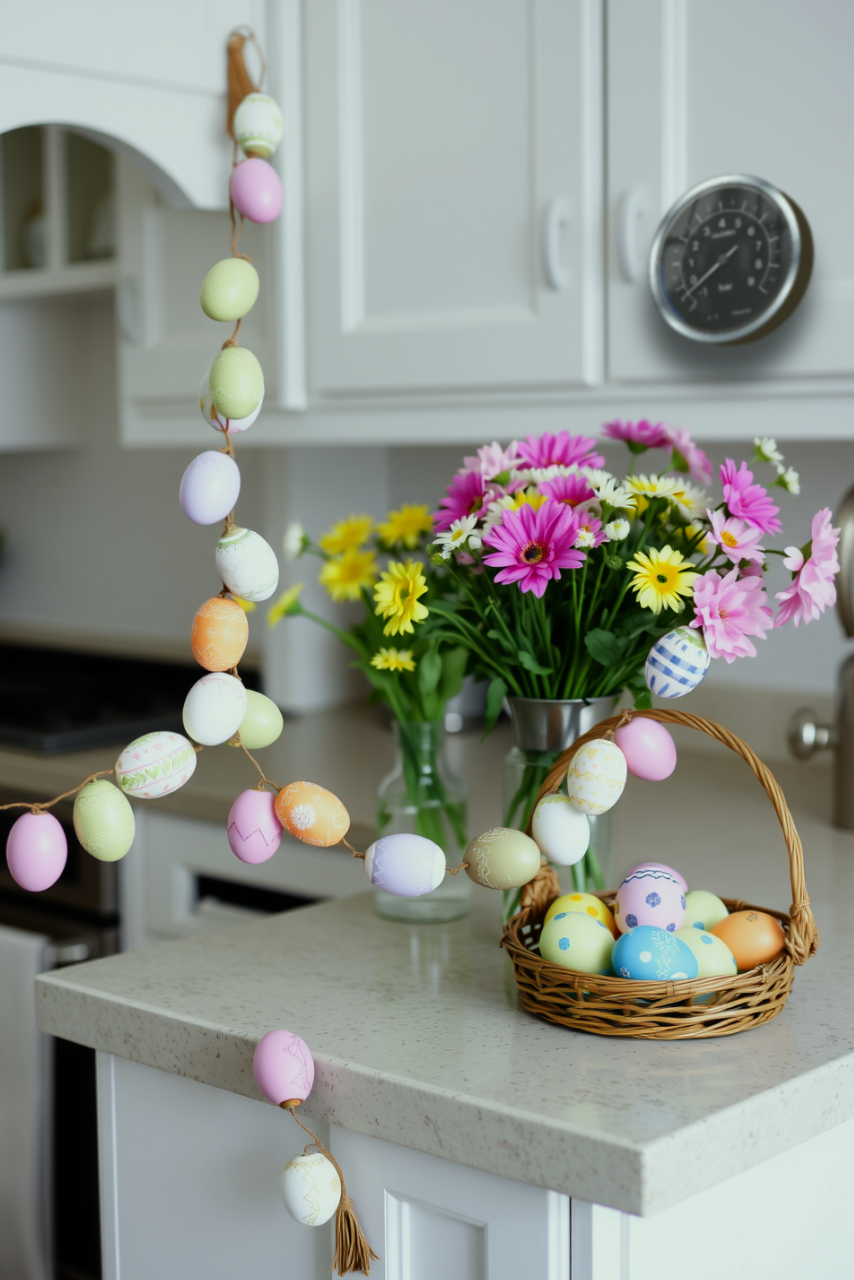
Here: -0.5 bar
